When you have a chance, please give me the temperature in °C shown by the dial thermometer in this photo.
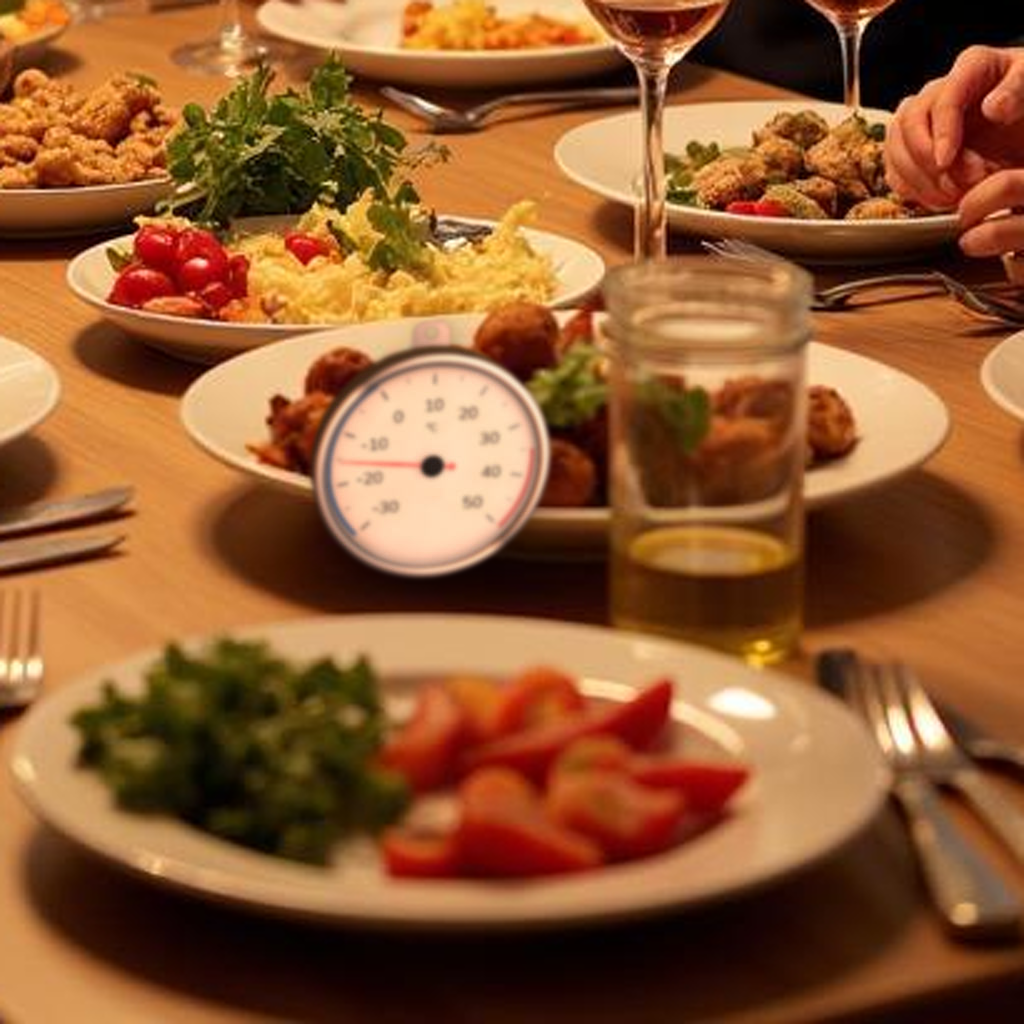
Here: -15 °C
